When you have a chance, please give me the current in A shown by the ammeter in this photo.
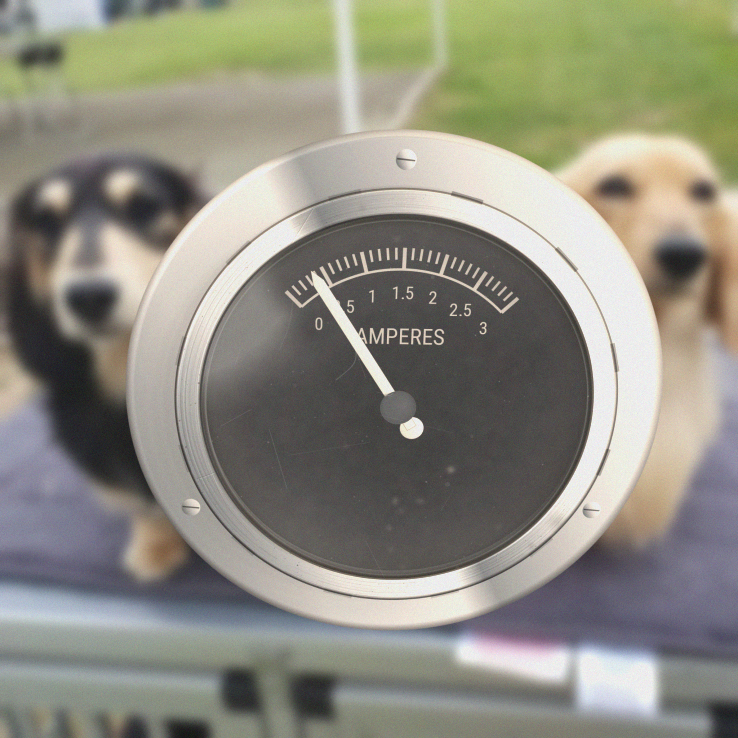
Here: 0.4 A
